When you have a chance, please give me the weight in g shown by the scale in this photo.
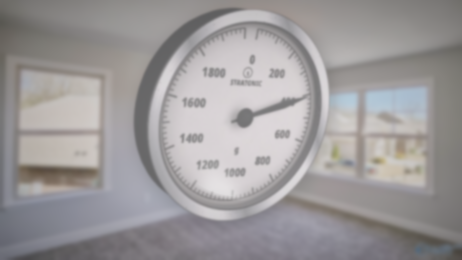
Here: 400 g
